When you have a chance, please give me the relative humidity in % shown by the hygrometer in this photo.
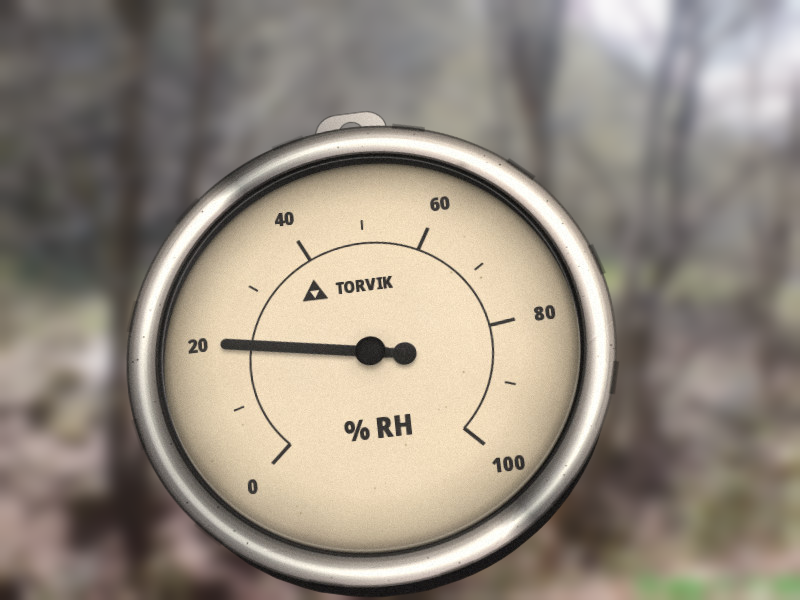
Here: 20 %
